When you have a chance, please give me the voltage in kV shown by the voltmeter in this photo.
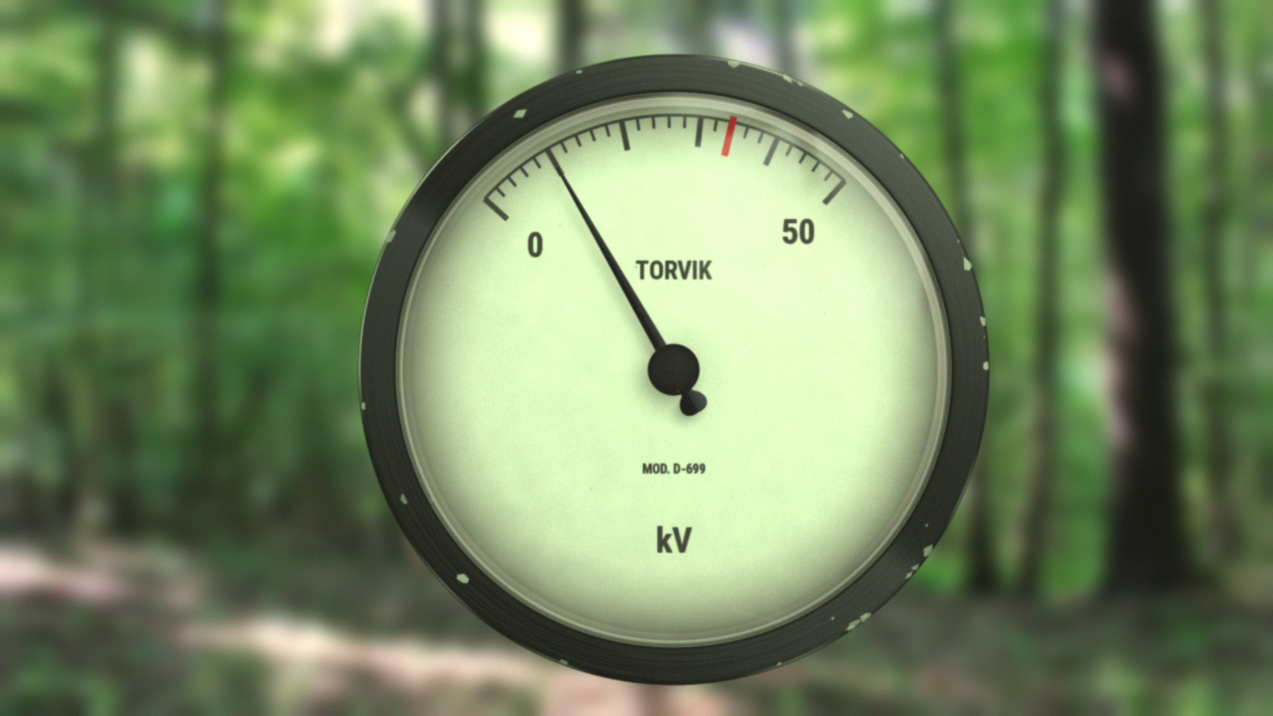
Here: 10 kV
